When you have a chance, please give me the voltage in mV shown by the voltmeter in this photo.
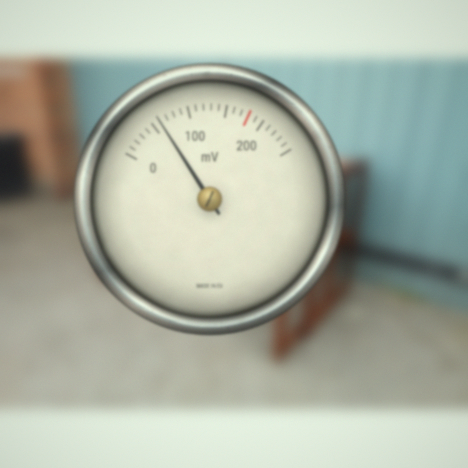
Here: 60 mV
